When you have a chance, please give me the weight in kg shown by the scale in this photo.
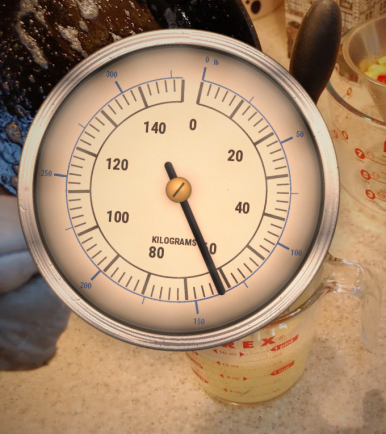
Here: 62 kg
